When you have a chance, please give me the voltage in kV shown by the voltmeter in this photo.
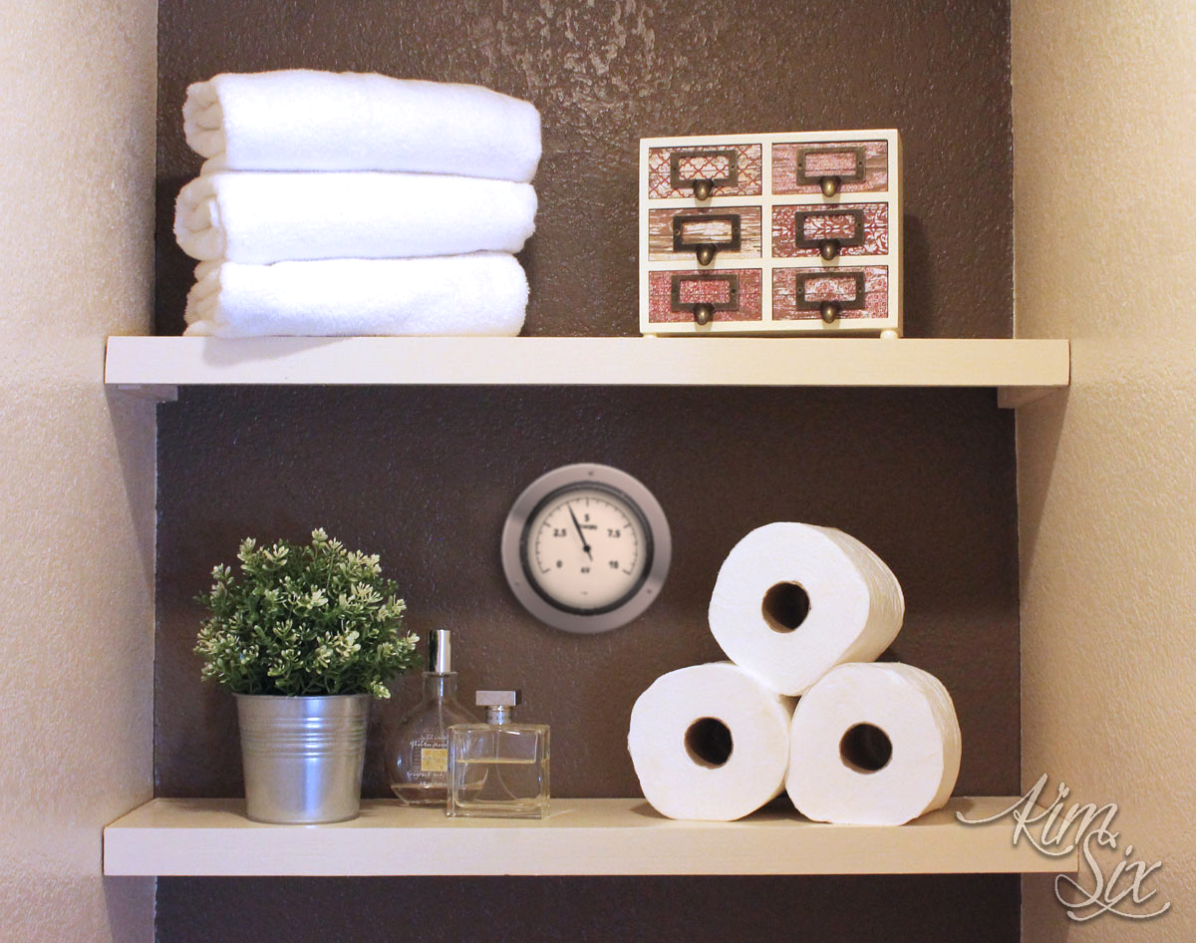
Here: 4 kV
